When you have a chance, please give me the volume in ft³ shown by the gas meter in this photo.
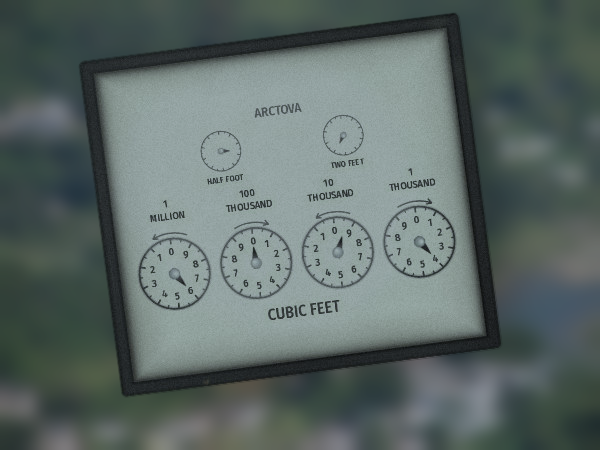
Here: 599400 ft³
